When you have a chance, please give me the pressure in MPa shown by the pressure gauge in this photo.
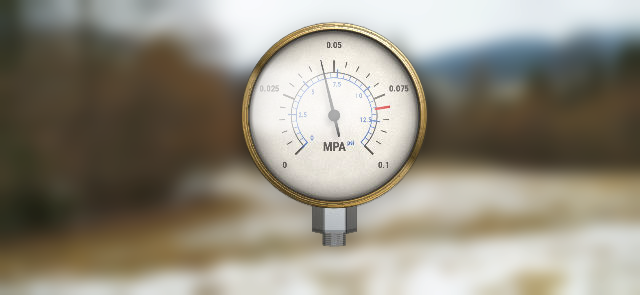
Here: 0.045 MPa
